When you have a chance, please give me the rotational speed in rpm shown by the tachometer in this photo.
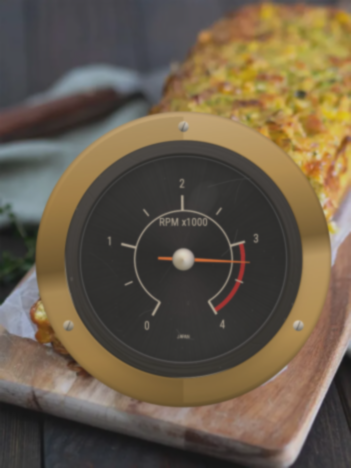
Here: 3250 rpm
